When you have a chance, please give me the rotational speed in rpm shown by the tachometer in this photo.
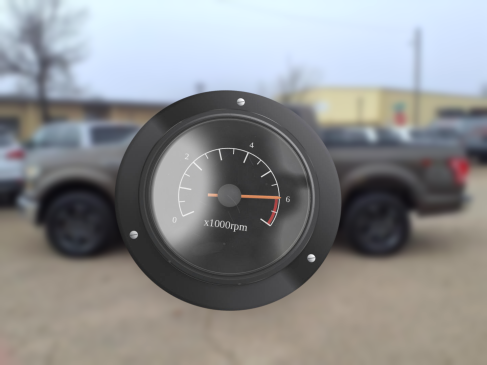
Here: 6000 rpm
